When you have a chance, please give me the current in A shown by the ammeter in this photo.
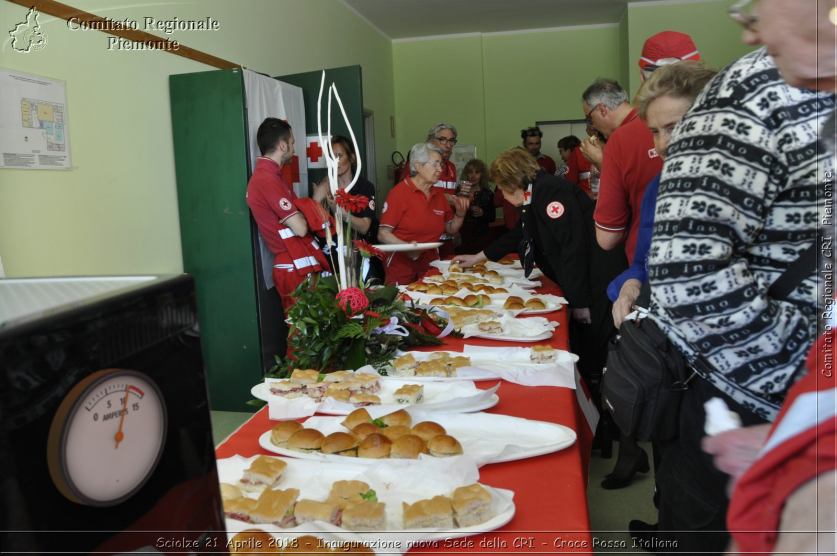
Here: 10 A
